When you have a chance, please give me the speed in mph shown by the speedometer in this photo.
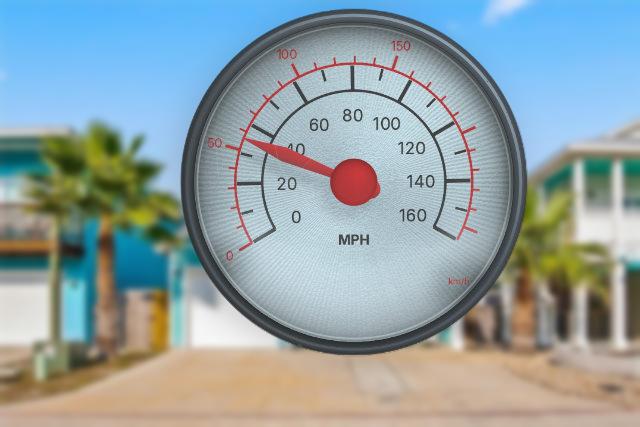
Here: 35 mph
